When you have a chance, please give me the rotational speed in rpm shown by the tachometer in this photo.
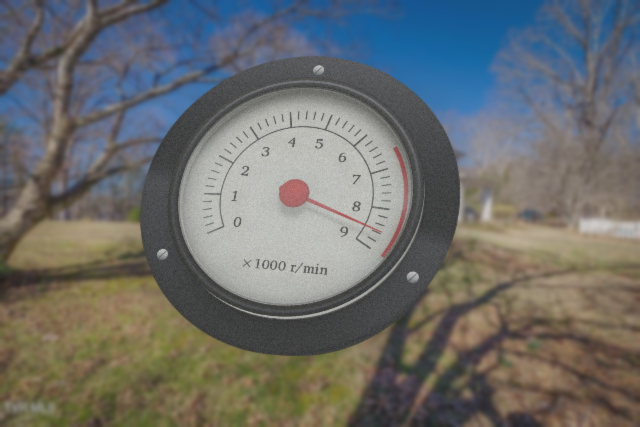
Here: 8600 rpm
